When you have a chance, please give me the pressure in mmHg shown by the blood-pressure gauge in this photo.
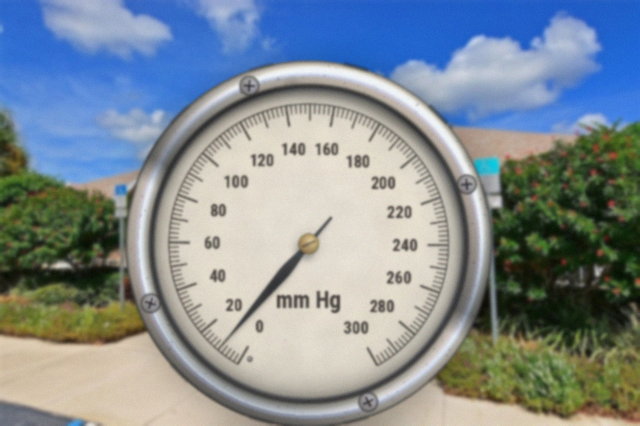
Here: 10 mmHg
